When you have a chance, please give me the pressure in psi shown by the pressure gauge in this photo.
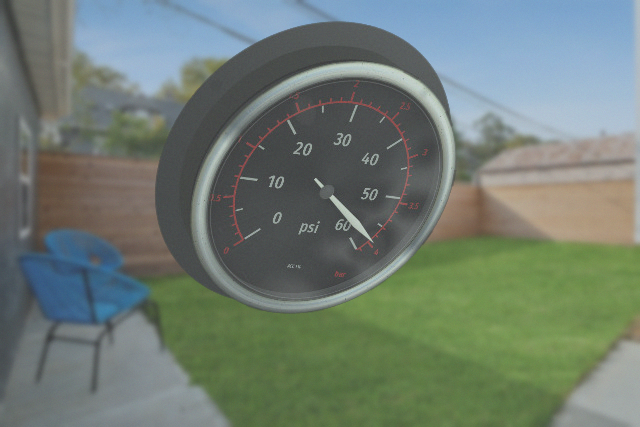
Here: 57.5 psi
